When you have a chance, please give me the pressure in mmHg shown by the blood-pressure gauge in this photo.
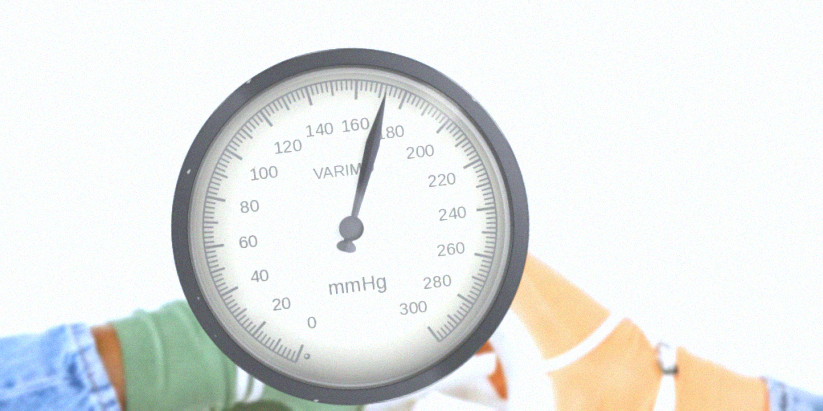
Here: 172 mmHg
